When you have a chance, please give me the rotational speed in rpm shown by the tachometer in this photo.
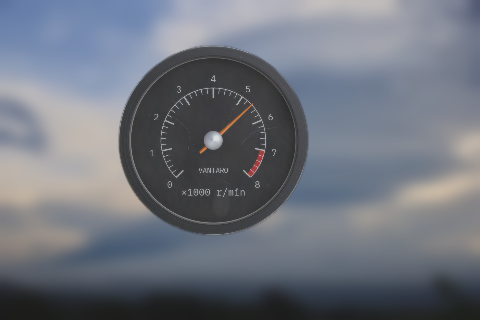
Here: 5400 rpm
